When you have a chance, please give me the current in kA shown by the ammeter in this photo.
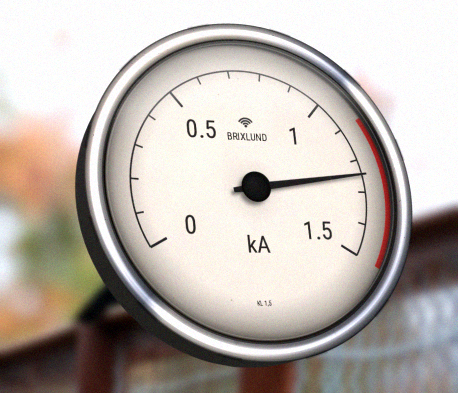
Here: 1.25 kA
